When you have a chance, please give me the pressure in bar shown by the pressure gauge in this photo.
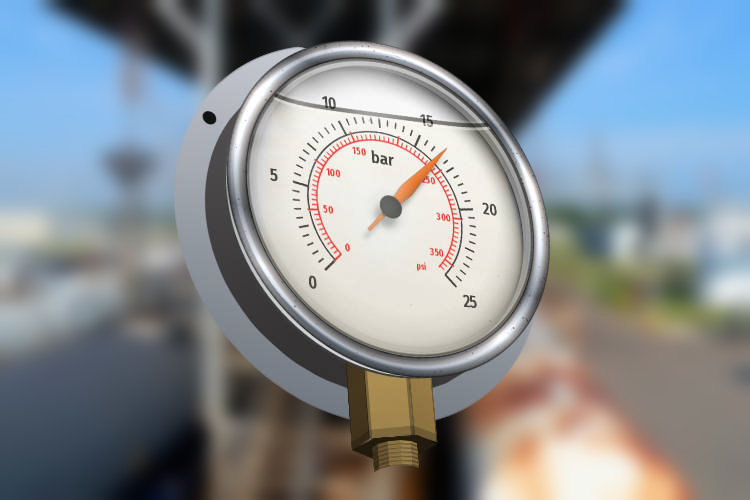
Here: 16.5 bar
